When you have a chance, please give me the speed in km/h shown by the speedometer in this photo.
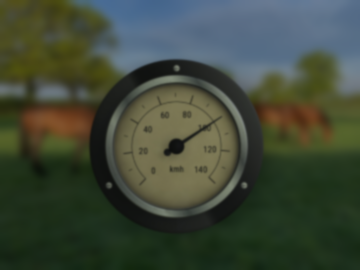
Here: 100 km/h
